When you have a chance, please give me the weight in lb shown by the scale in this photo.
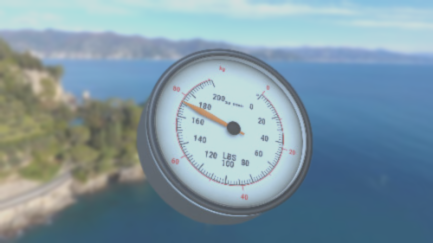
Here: 170 lb
